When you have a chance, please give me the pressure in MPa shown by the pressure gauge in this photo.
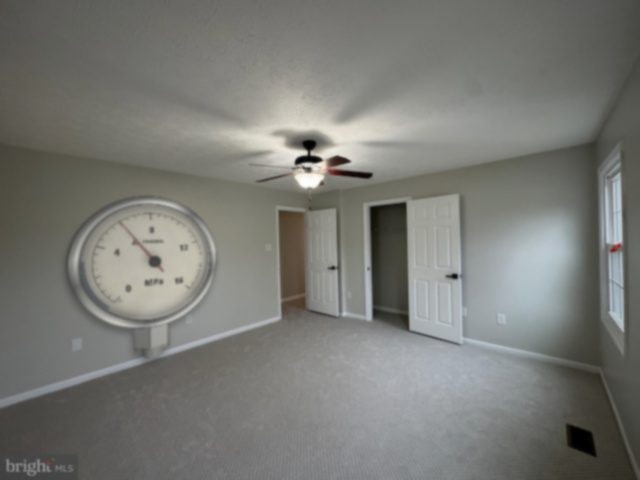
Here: 6 MPa
